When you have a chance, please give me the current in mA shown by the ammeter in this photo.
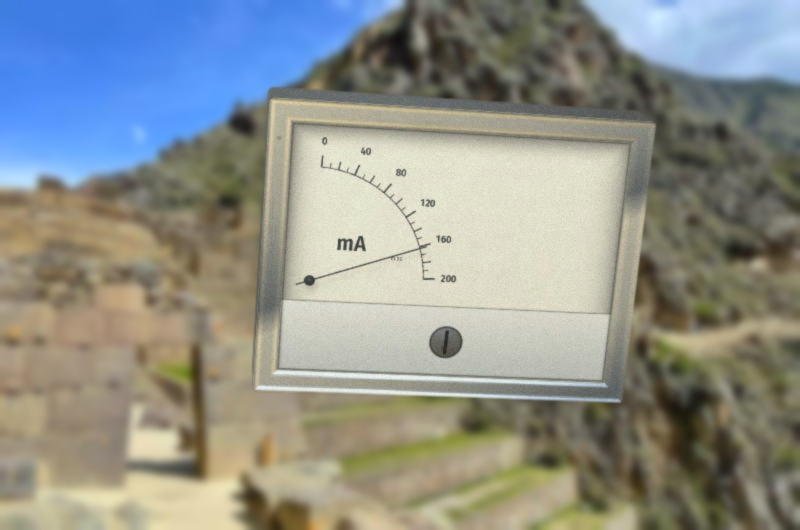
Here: 160 mA
